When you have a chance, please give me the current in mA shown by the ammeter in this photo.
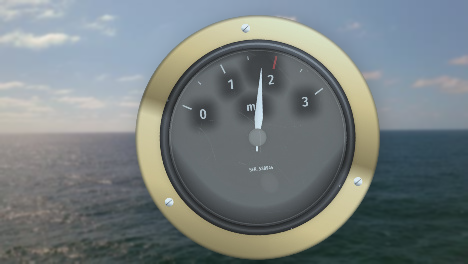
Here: 1.75 mA
